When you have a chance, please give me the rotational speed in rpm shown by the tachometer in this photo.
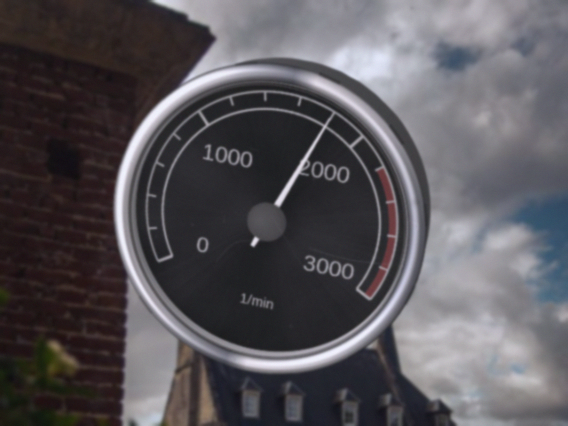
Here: 1800 rpm
